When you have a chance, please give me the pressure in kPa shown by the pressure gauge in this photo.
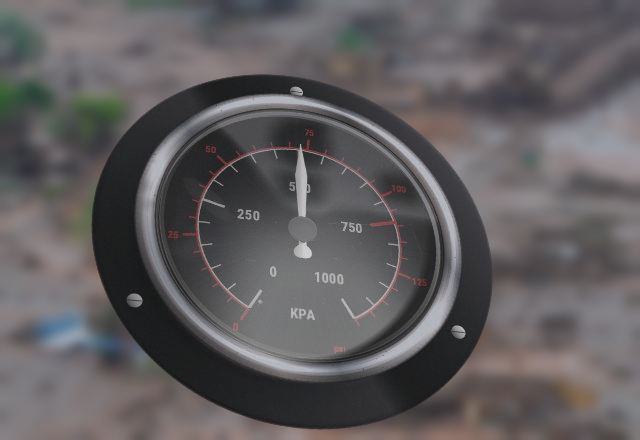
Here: 500 kPa
